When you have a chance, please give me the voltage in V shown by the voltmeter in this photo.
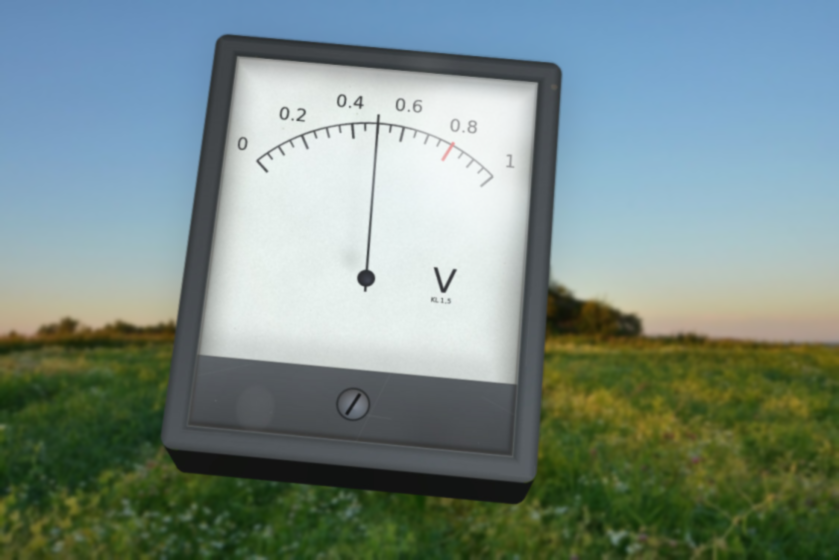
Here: 0.5 V
